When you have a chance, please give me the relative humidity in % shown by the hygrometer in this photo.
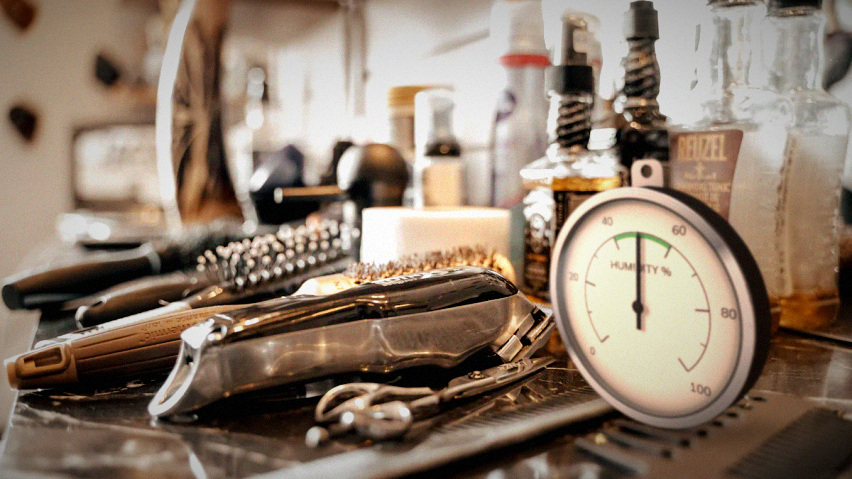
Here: 50 %
